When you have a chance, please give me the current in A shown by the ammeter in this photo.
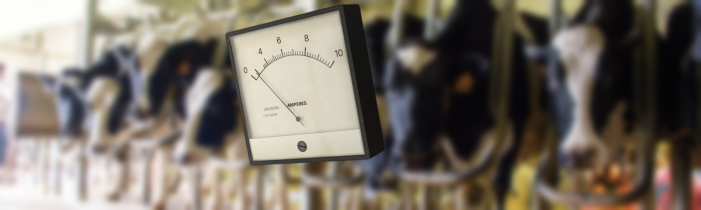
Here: 2 A
